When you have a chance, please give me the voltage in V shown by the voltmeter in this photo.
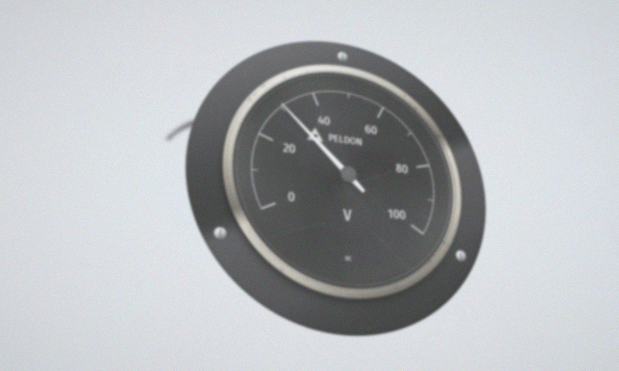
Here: 30 V
